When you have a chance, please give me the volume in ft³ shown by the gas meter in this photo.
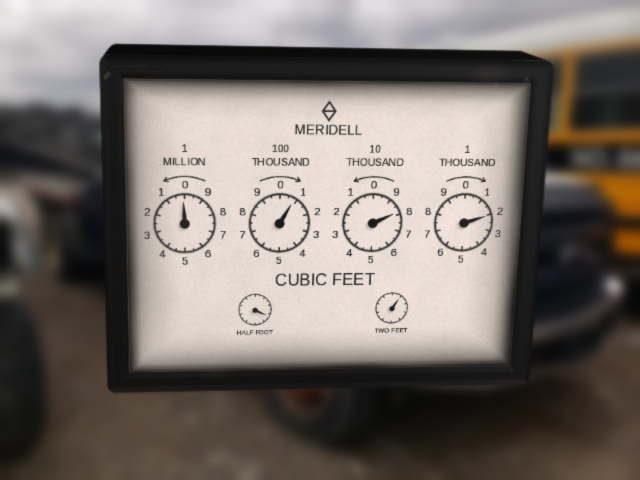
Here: 8200 ft³
